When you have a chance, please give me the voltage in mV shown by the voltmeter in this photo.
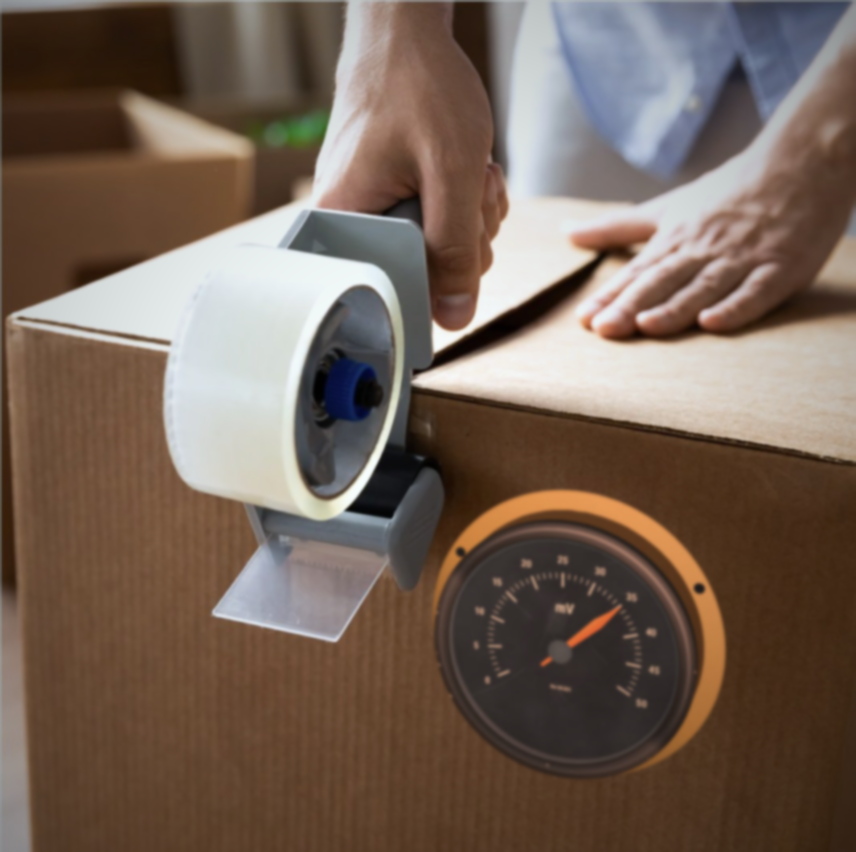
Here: 35 mV
